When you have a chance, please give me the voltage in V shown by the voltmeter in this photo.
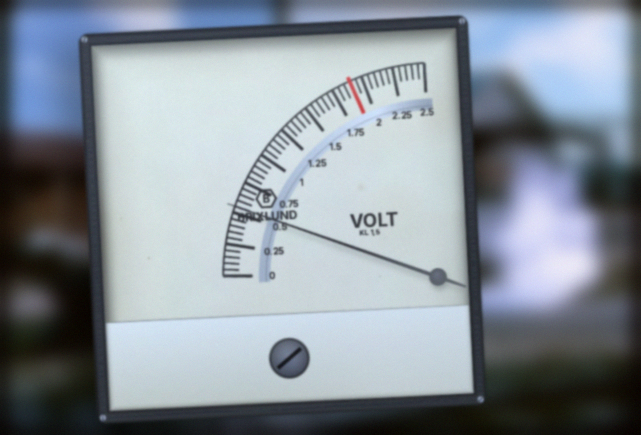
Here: 0.55 V
